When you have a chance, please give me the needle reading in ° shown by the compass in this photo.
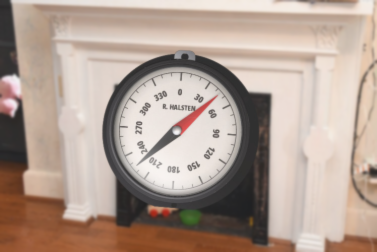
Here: 45 °
